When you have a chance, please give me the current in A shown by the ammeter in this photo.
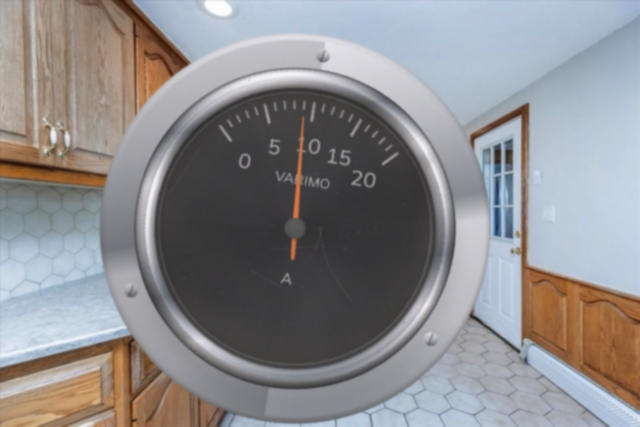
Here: 9 A
